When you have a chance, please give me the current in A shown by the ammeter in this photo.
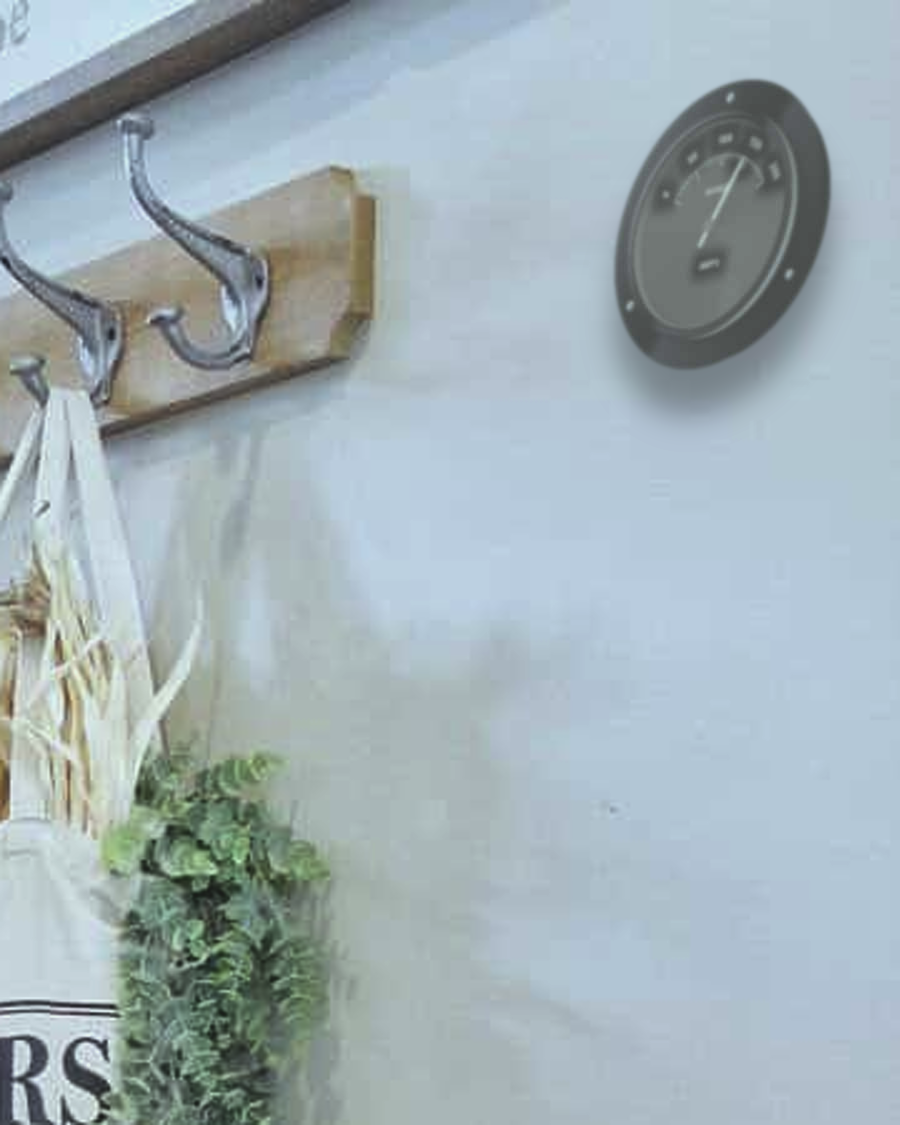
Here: 150 A
